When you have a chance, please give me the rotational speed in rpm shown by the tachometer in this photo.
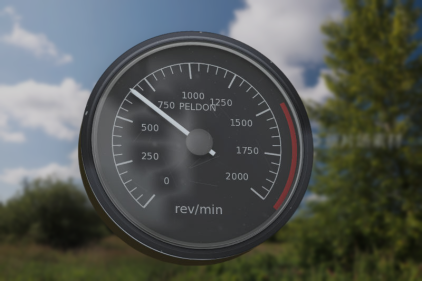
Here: 650 rpm
